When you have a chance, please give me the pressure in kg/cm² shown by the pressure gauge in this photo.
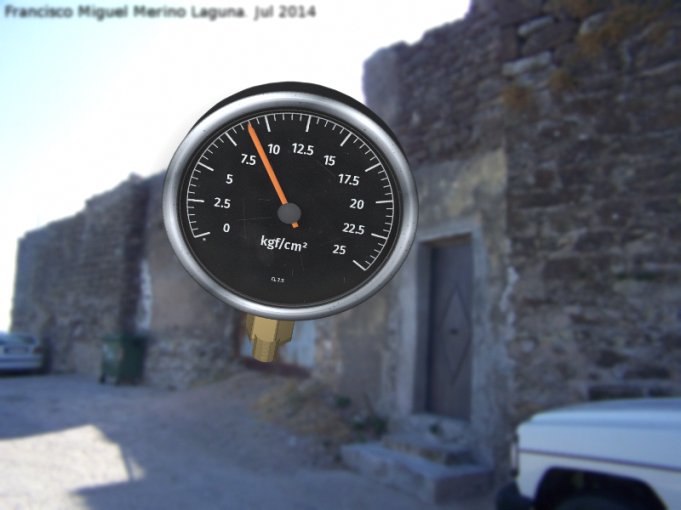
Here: 9 kg/cm²
